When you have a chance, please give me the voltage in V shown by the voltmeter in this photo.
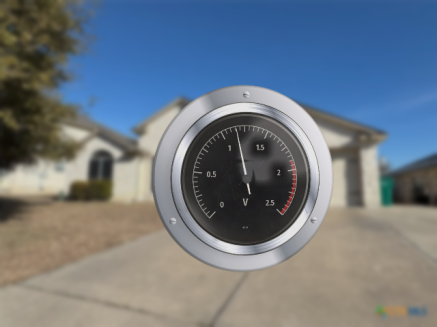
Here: 1.15 V
